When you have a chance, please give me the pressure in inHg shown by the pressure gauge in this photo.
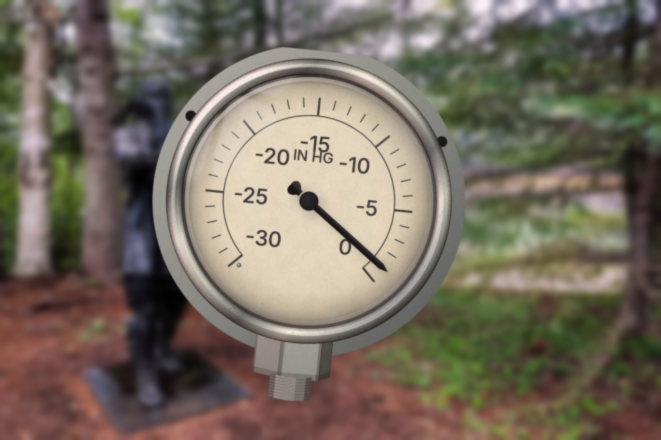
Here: -1 inHg
